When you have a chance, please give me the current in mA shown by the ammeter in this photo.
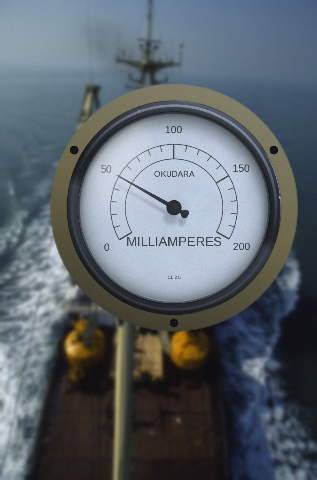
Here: 50 mA
